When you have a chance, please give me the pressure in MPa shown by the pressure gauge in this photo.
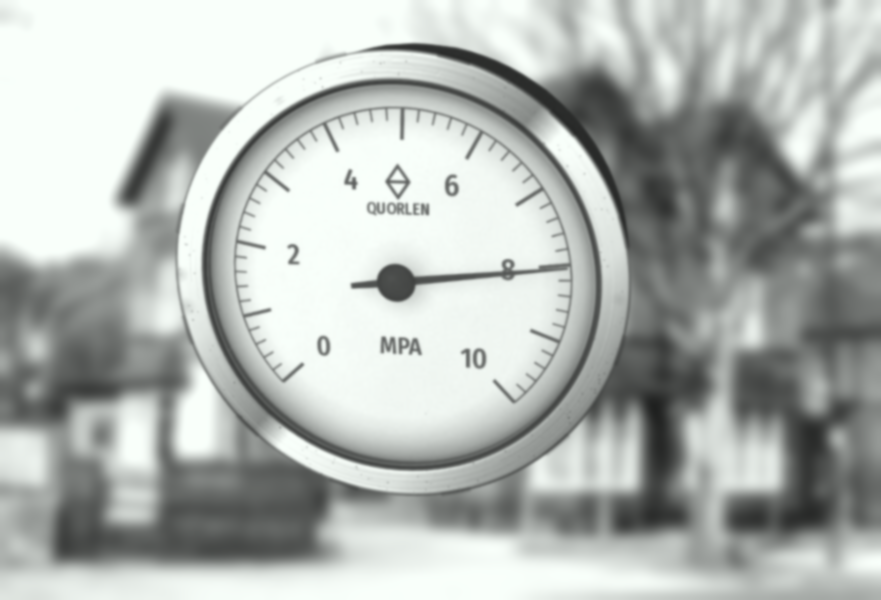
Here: 8 MPa
